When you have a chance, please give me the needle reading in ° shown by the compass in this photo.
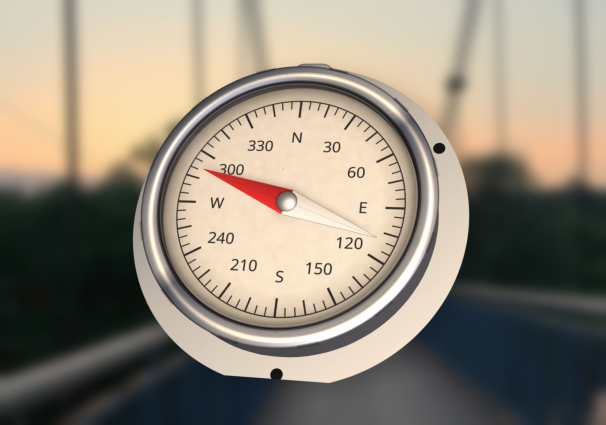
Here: 290 °
